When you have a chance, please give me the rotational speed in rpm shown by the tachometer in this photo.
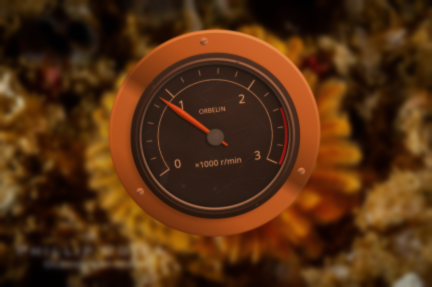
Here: 900 rpm
